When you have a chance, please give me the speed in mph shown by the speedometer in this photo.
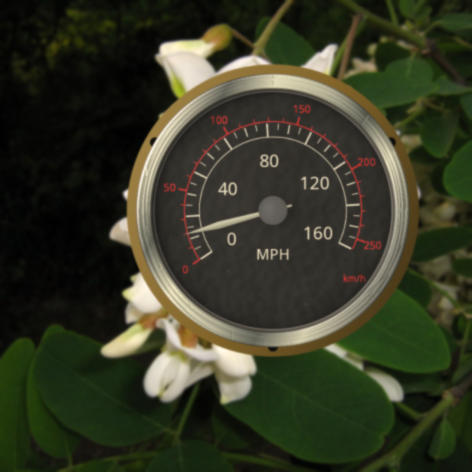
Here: 12.5 mph
